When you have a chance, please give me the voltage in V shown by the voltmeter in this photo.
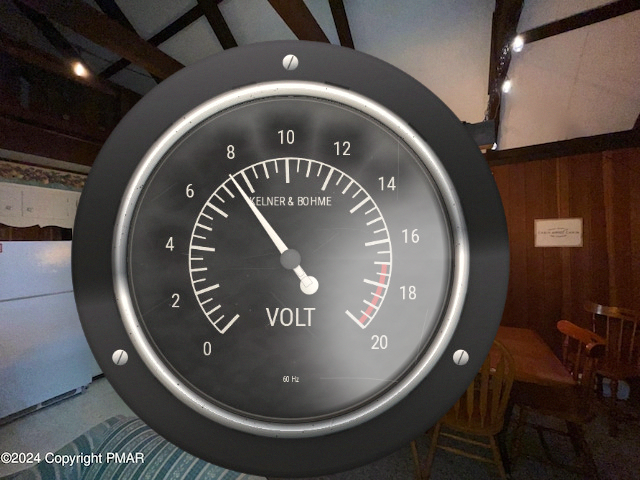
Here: 7.5 V
